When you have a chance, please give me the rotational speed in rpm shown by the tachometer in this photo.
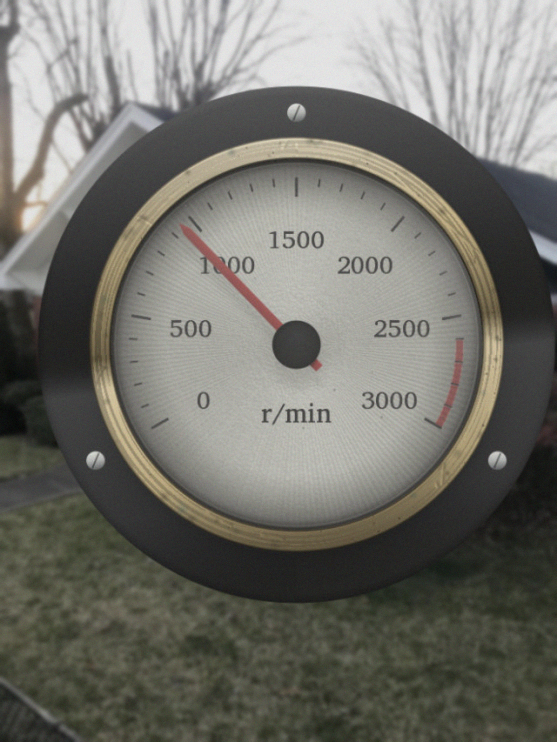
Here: 950 rpm
